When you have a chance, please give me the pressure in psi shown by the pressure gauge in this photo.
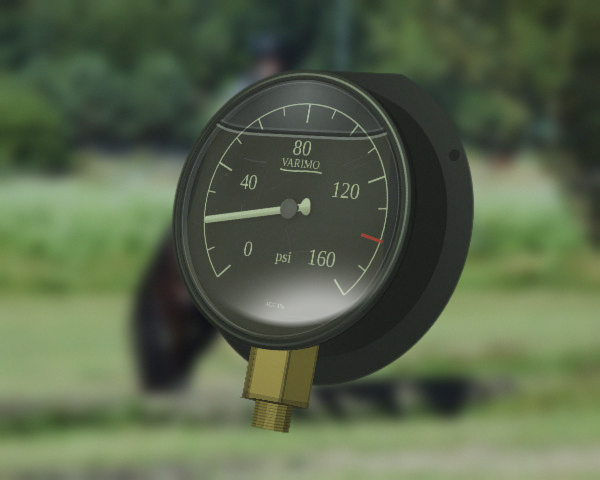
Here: 20 psi
